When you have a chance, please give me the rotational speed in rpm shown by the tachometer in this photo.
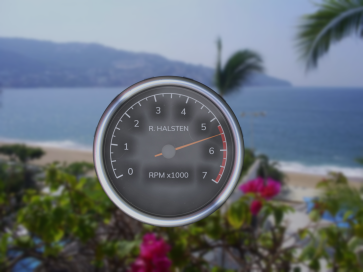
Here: 5500 rpm
